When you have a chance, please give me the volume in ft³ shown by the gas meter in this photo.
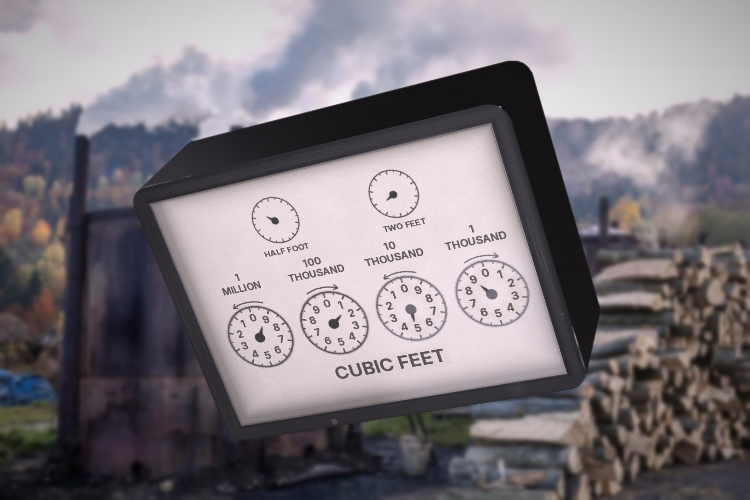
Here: 914900 ft³
